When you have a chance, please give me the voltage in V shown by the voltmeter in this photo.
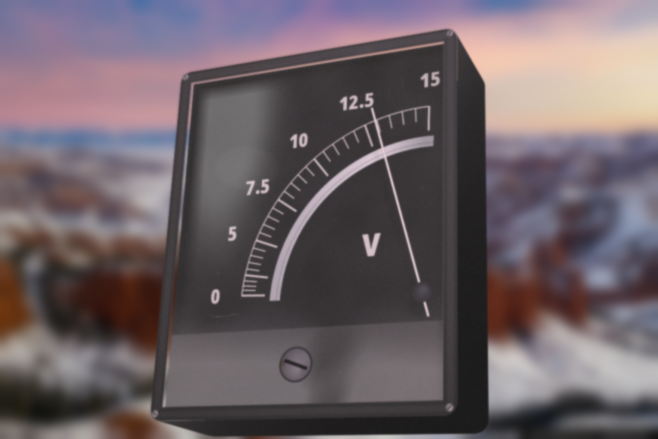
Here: 13 V
